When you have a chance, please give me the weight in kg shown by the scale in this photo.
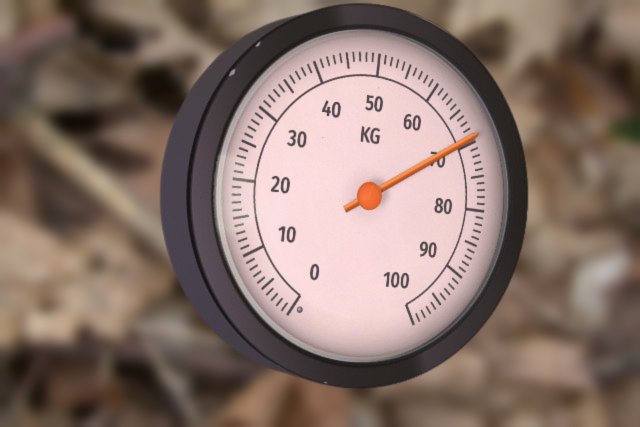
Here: 69 kg
